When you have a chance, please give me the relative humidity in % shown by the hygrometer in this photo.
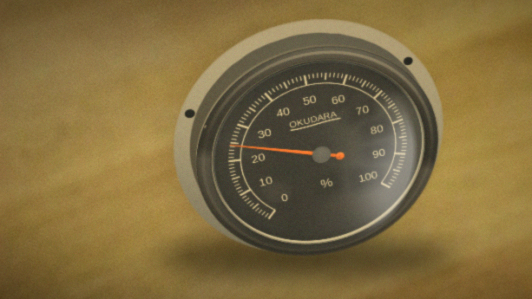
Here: 25 %
